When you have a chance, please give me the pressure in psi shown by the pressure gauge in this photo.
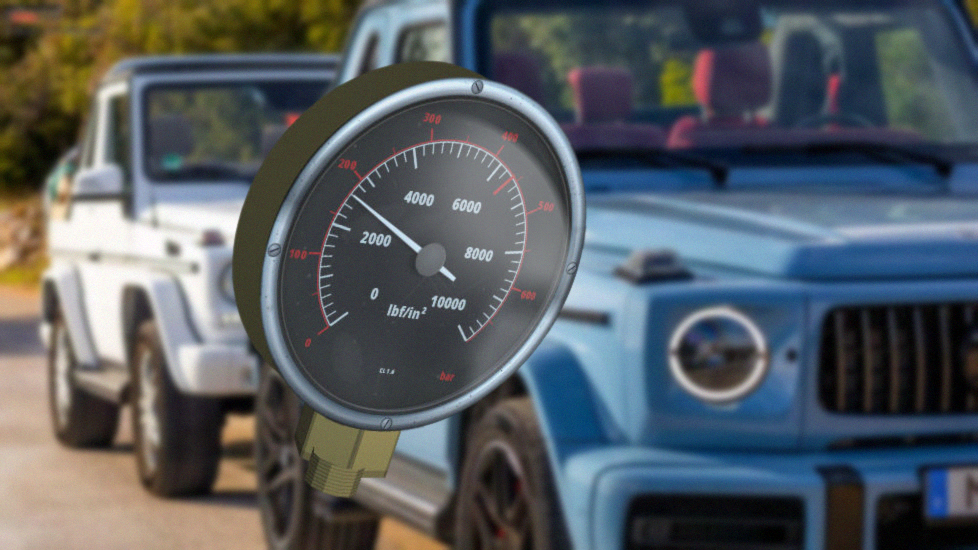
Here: 2600 psi
